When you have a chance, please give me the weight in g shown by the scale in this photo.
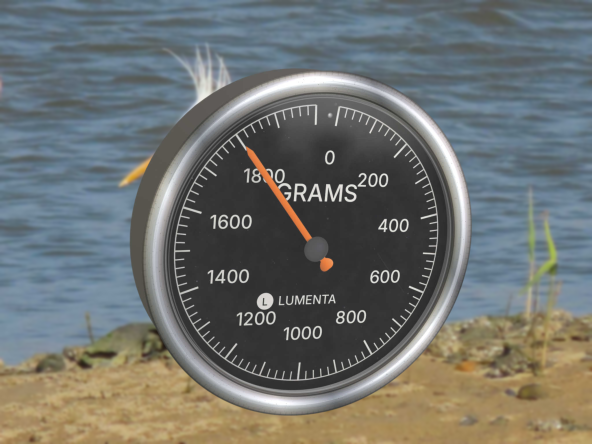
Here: 1800 g
